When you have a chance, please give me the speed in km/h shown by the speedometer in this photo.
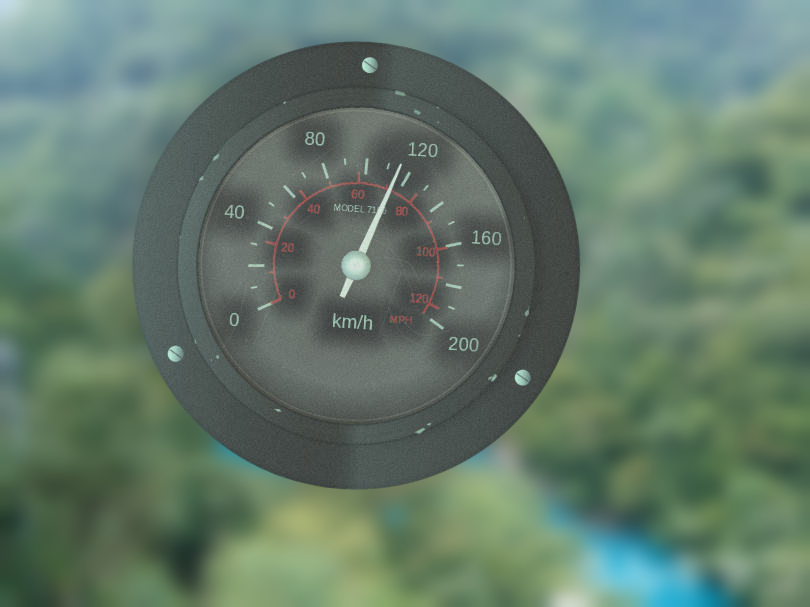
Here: 115 km/h
